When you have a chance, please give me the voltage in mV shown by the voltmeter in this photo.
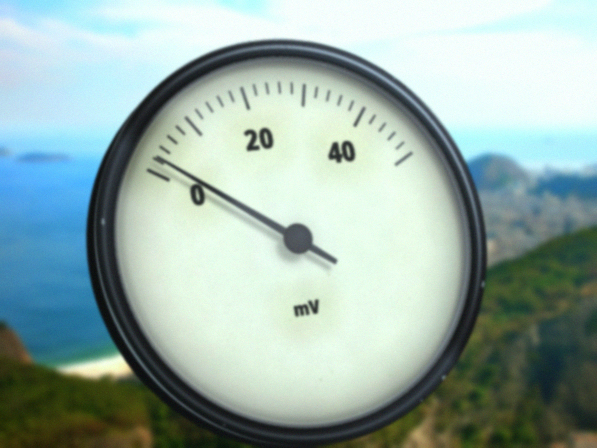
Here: 2 mV
